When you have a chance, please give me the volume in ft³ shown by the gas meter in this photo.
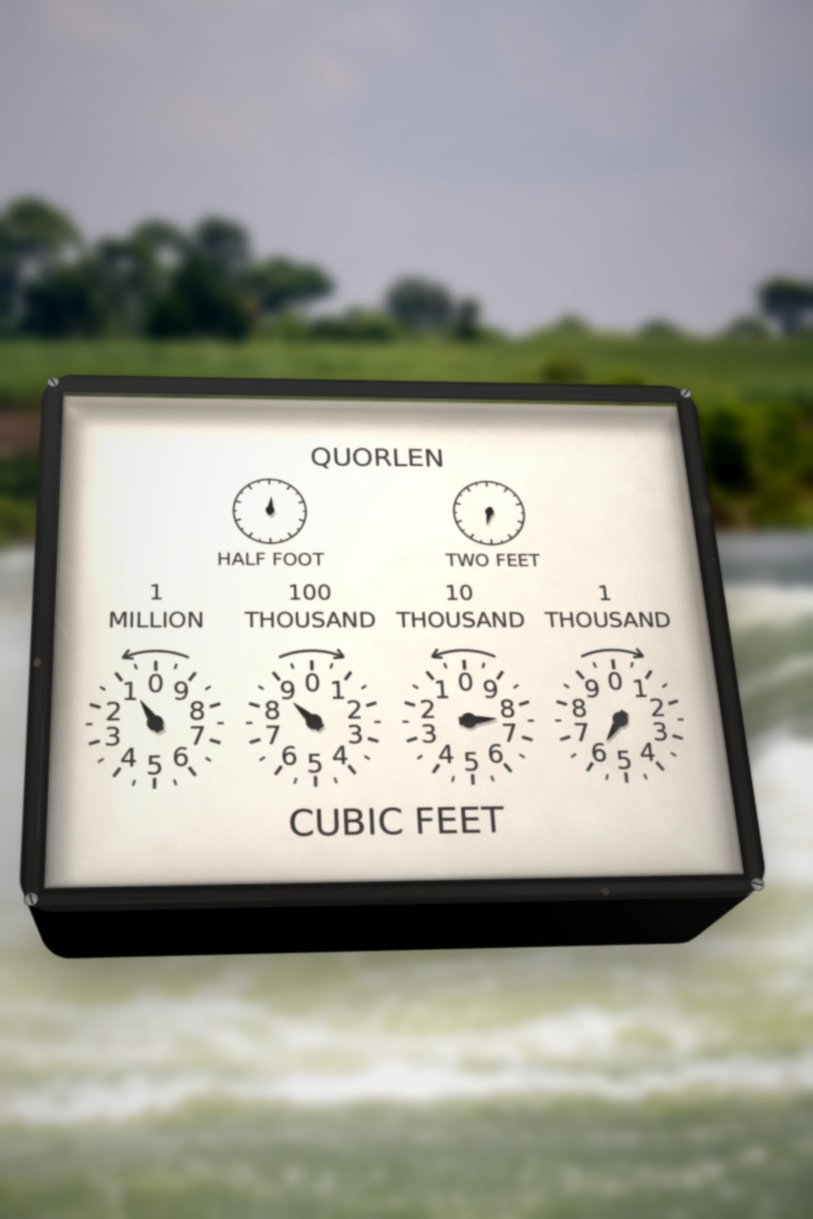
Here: 87600 ft³
